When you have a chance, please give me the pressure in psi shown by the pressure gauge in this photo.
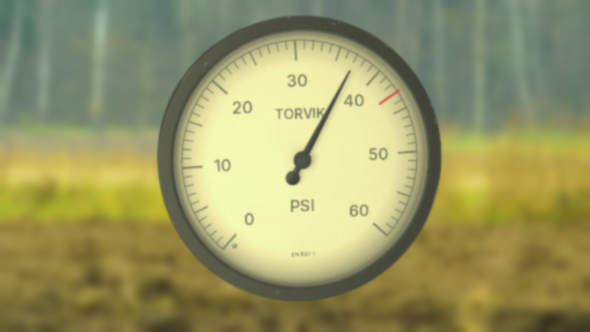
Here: 37 psi
